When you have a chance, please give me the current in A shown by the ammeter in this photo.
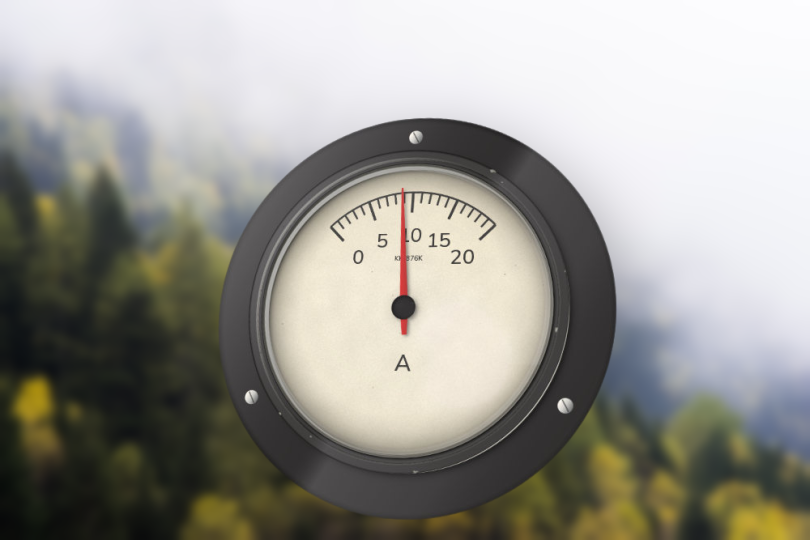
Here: 9 A
